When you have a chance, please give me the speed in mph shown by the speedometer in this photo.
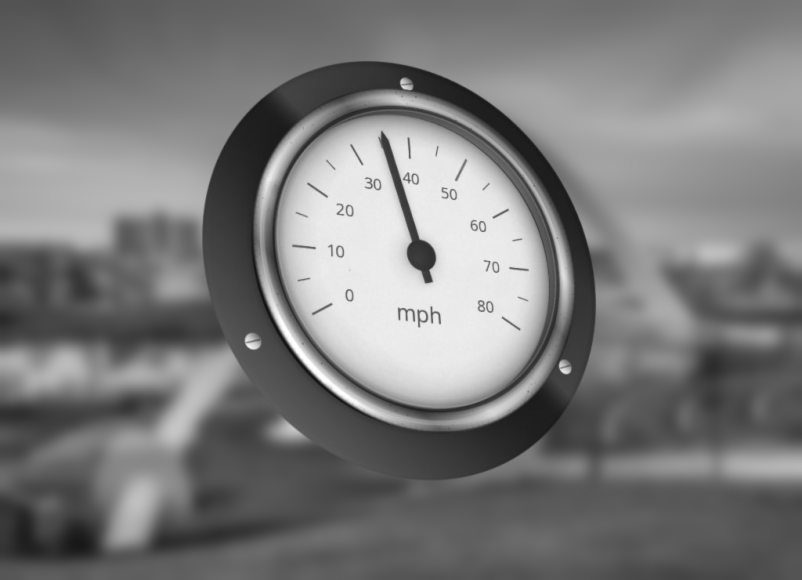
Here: 35 mph
